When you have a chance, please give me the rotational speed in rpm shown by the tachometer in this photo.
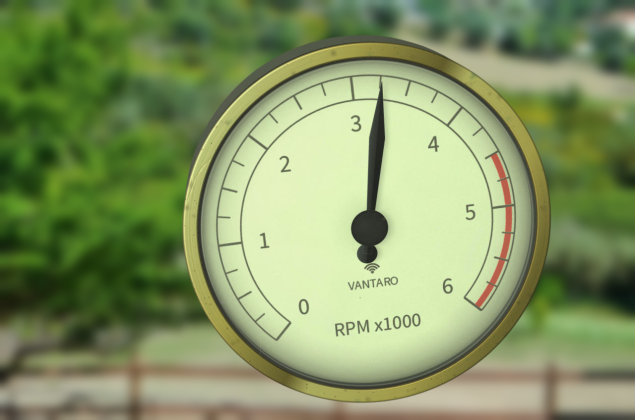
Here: 3250 rpm
